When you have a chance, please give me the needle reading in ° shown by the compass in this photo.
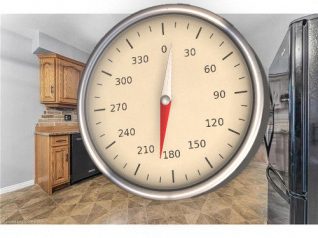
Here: 190 °
